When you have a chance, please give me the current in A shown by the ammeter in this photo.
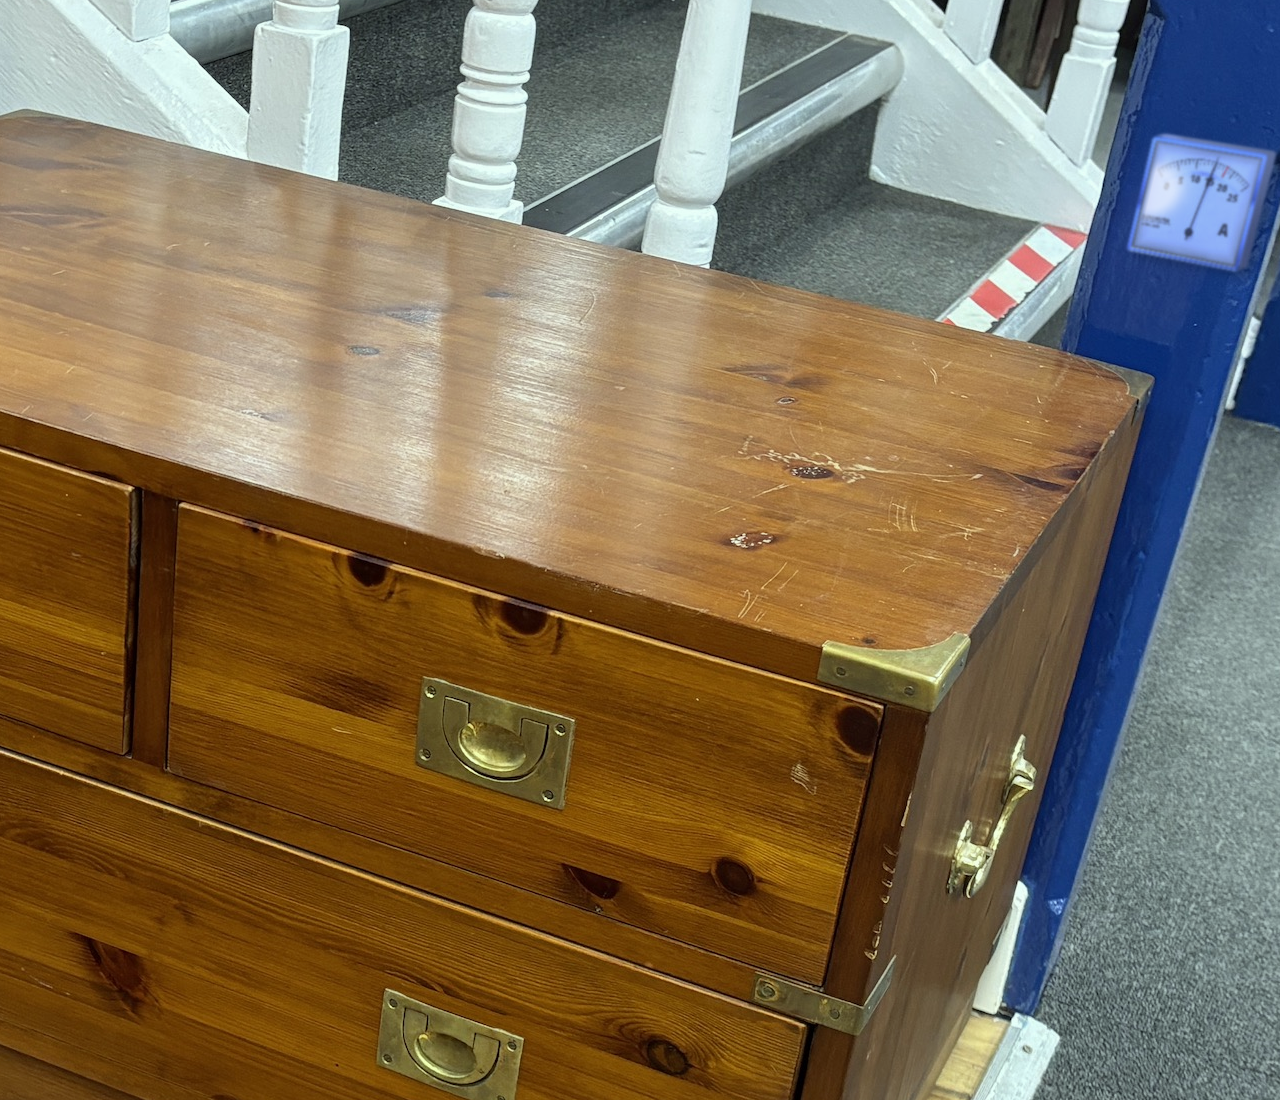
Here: 15 A
